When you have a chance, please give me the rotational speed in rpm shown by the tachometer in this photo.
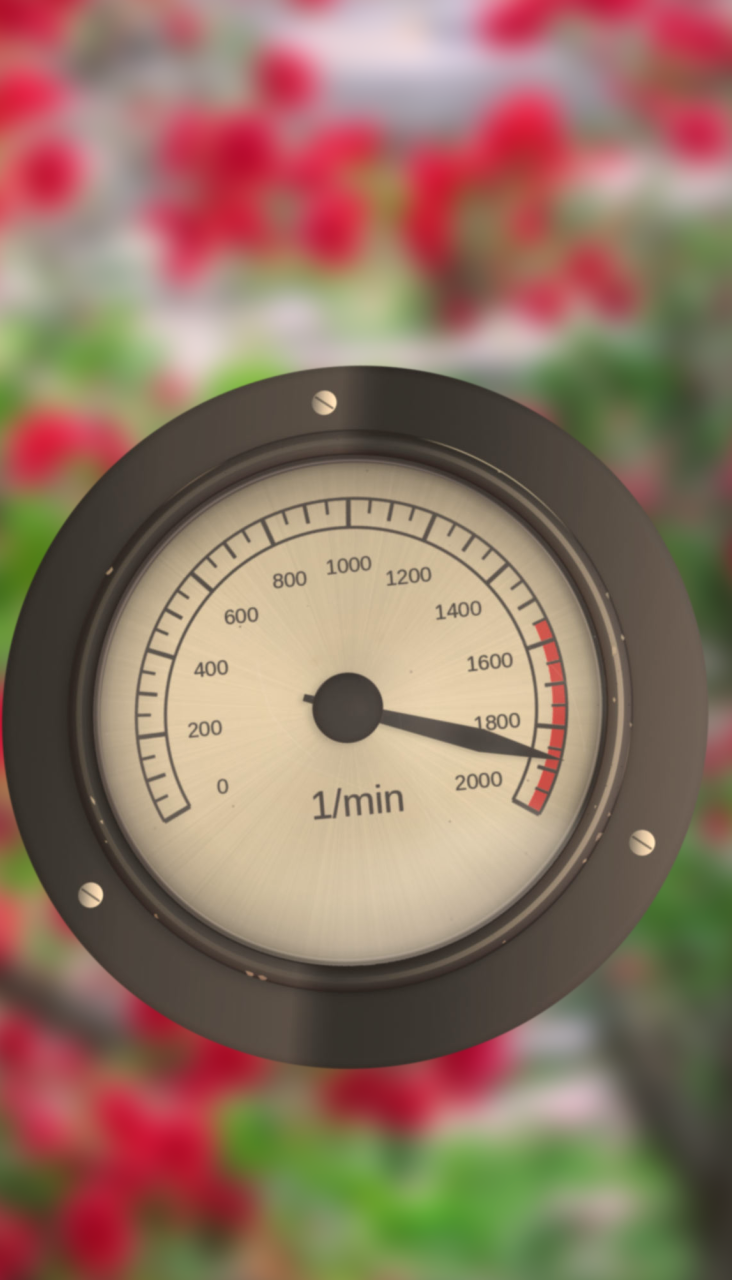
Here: 1875 rpm
